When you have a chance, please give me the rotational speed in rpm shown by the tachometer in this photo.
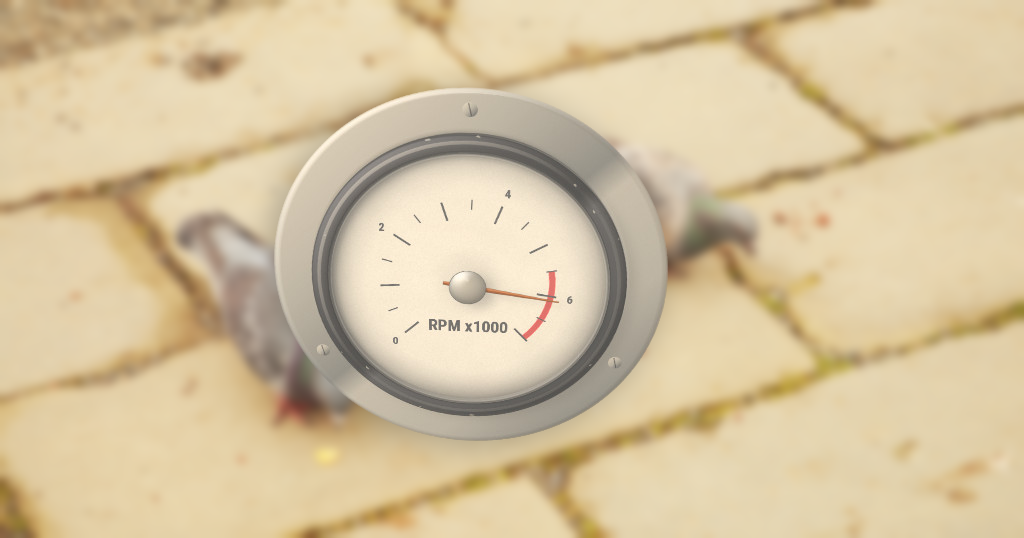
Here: 6000 rpm
